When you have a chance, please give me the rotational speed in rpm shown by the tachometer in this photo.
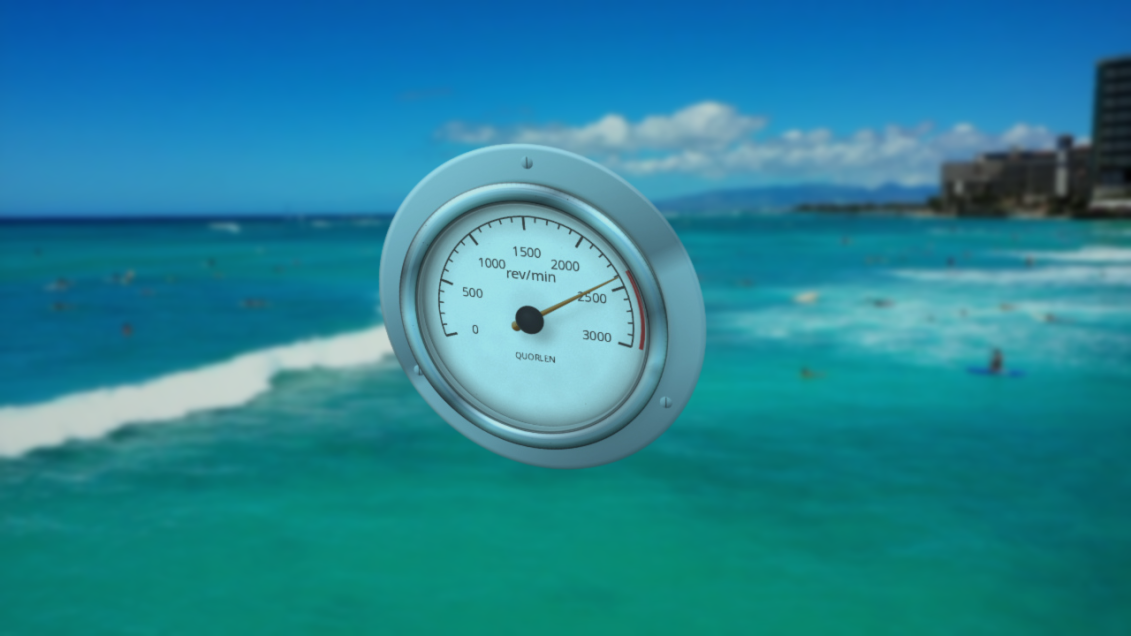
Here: 2400 rpm
